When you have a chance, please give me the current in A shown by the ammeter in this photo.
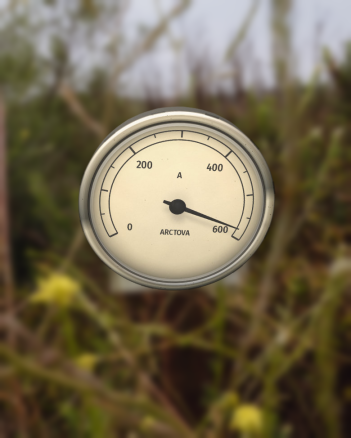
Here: 575 A
